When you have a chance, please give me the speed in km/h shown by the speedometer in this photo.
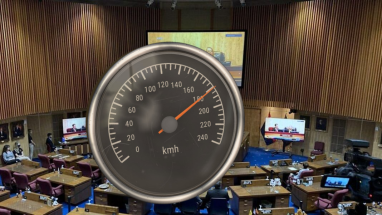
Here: 180 km/h
